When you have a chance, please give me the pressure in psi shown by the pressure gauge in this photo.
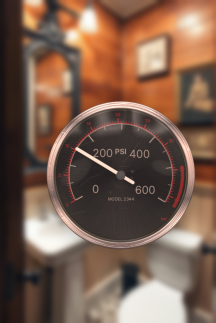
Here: 150 psi
